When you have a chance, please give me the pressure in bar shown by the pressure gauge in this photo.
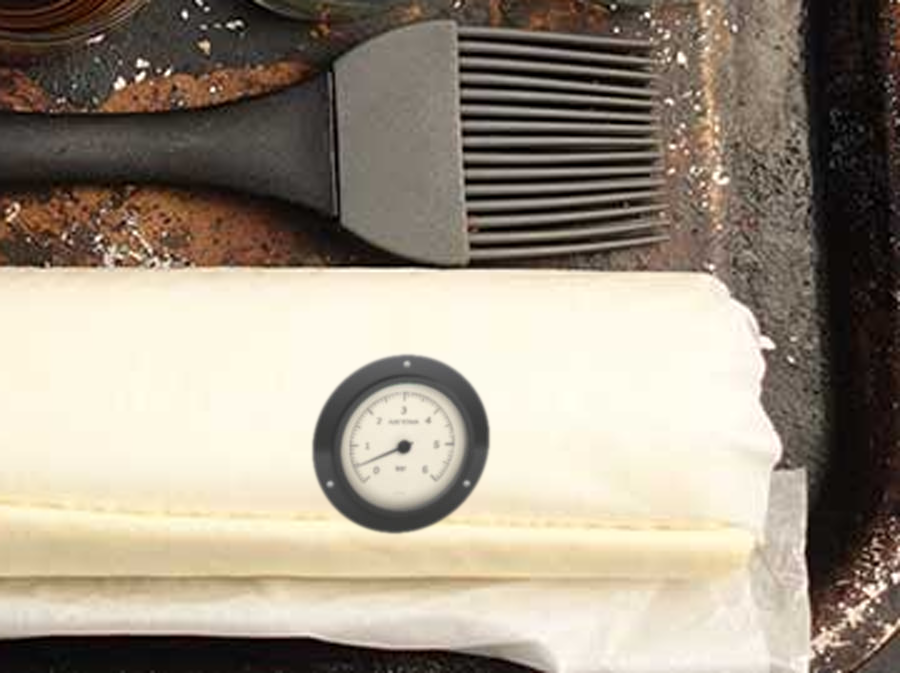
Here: 0.5 bar
